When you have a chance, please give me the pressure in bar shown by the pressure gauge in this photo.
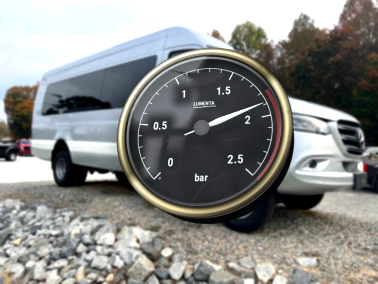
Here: 1.9 bar
